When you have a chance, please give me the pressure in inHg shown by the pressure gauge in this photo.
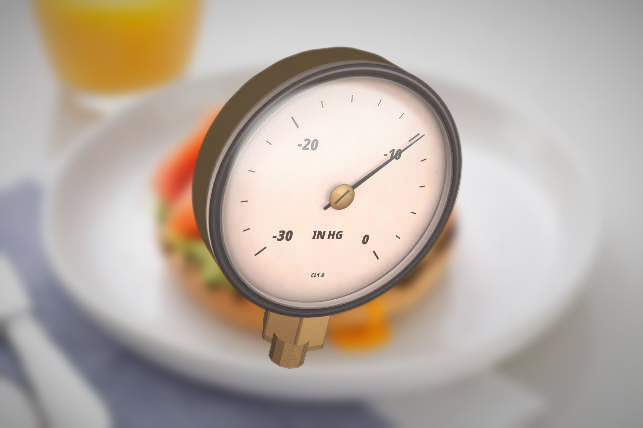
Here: -10 inHg
